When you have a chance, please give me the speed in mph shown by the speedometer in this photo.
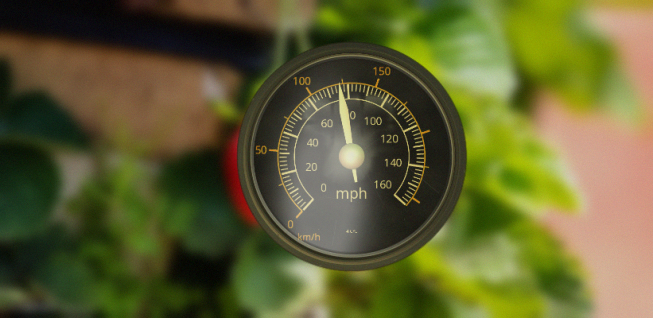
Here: 76 mph
